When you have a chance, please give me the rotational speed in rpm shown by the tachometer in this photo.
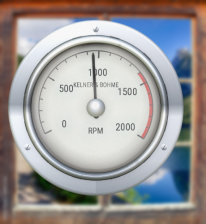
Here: 950 rpm
